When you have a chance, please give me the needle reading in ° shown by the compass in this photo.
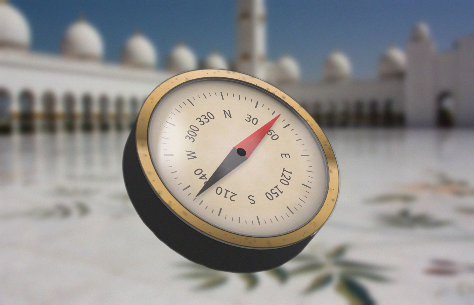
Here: 50 °
